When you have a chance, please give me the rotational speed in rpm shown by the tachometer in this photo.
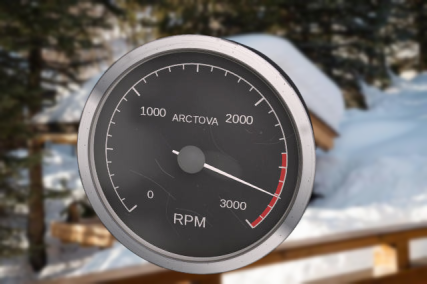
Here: 2700 rpm
